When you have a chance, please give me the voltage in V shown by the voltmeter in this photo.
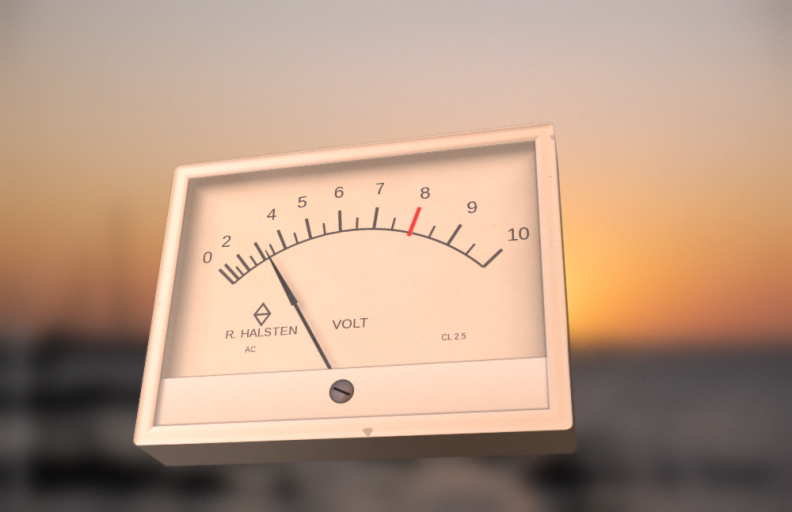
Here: 3.25 V
